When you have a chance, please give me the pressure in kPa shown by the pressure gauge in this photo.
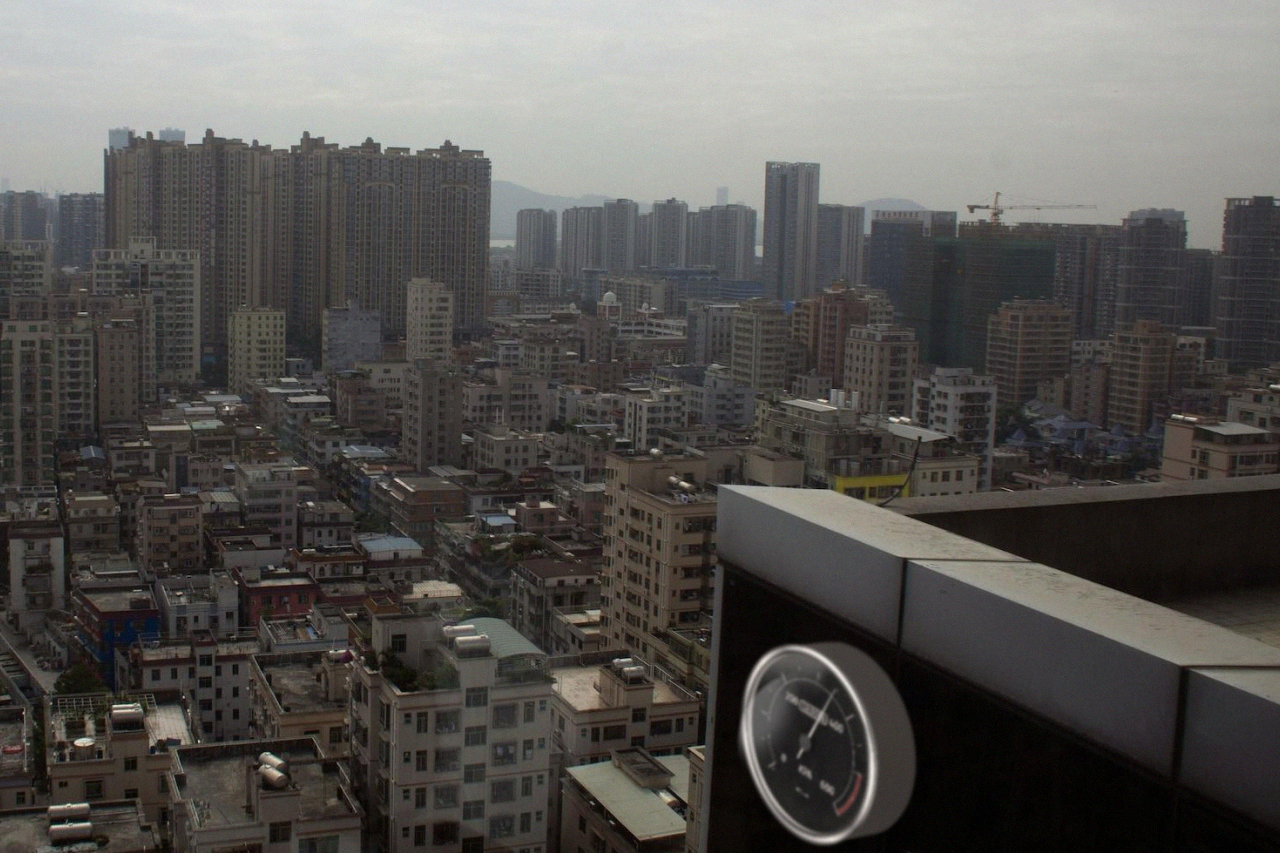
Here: 350 kPa
